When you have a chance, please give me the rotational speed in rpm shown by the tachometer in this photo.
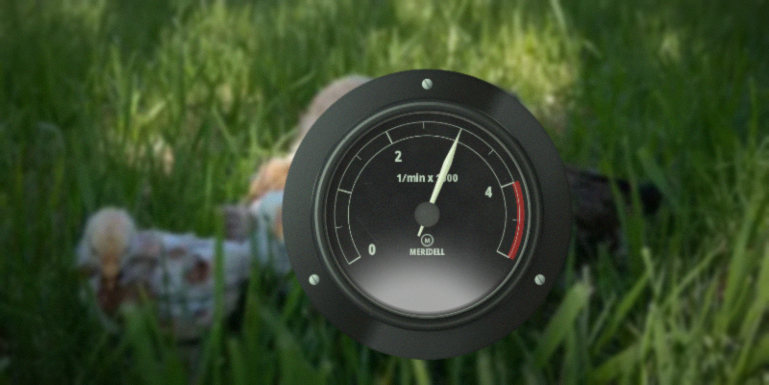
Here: 3000 rpm
